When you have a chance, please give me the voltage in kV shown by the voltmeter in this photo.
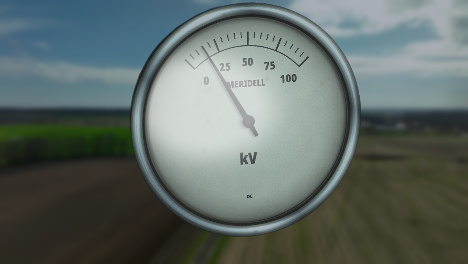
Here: 15 kV
